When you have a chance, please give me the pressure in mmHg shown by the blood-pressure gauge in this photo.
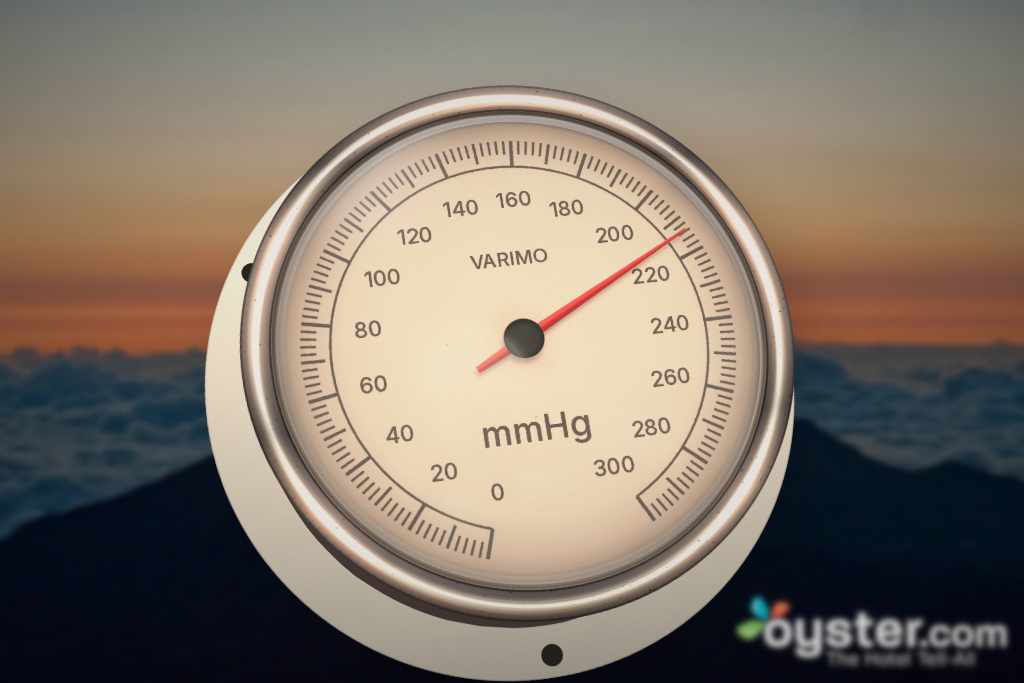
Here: 214 mmHg
